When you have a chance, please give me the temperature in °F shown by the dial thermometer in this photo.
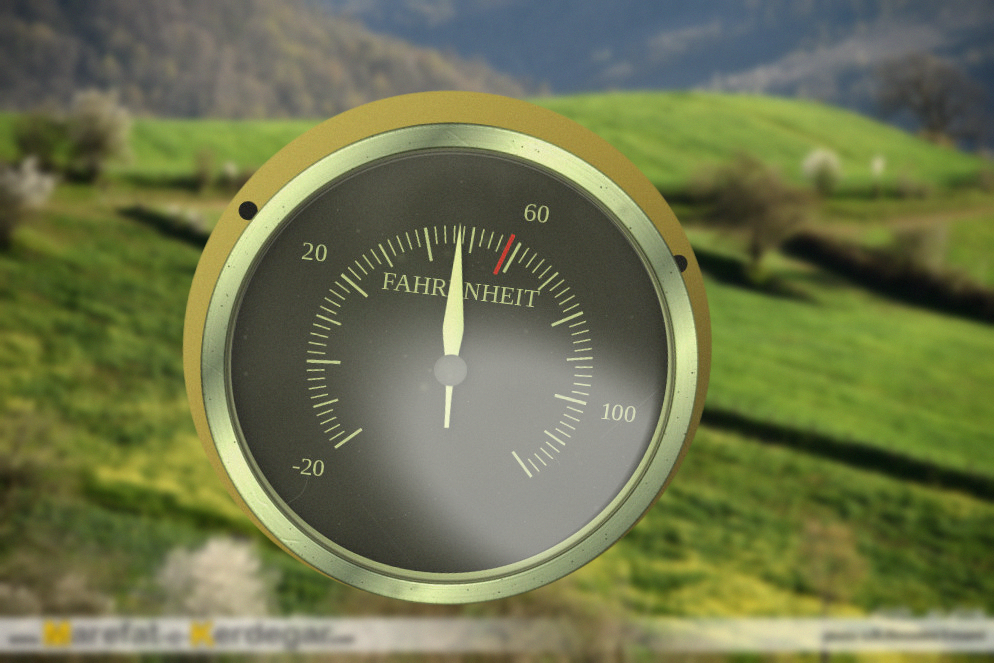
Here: 47 °F
